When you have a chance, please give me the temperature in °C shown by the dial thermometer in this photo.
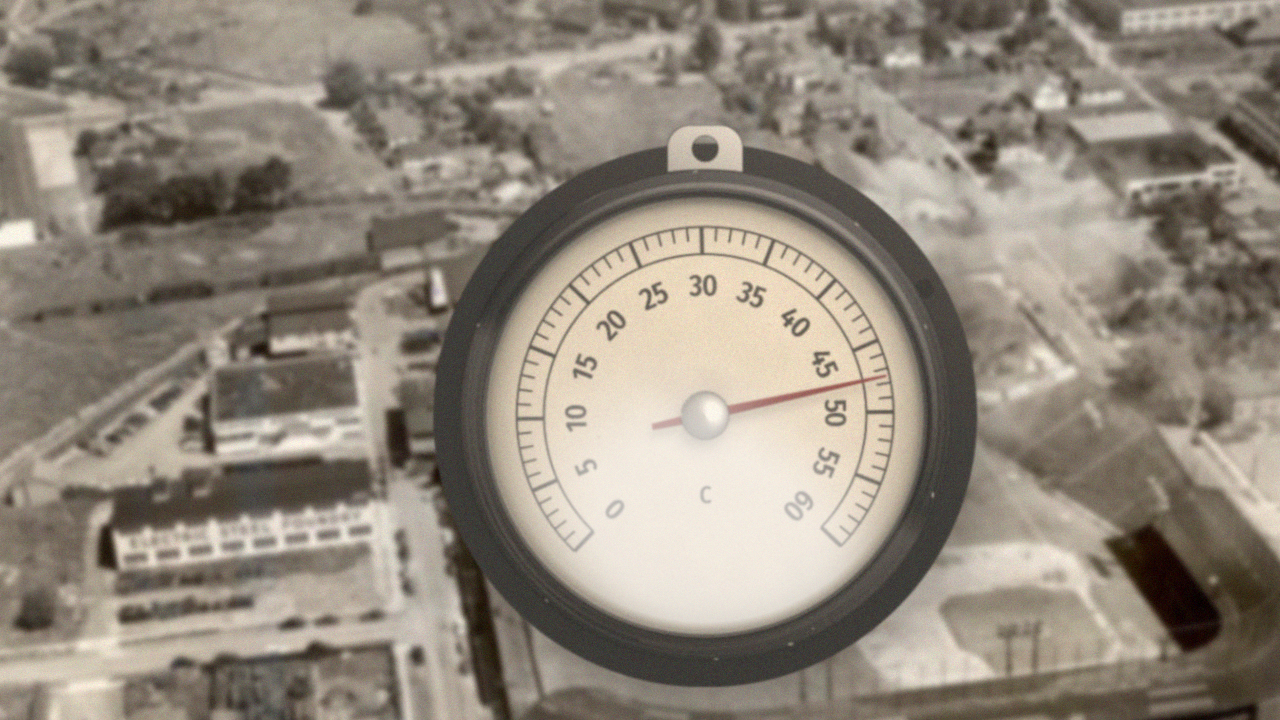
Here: 47.5 °C
